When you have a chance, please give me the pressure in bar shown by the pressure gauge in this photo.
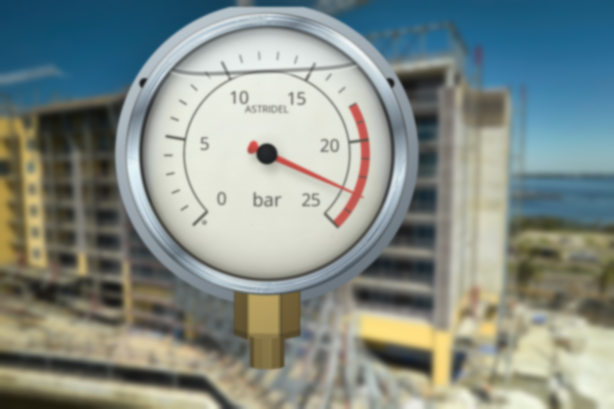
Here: 23 bar
